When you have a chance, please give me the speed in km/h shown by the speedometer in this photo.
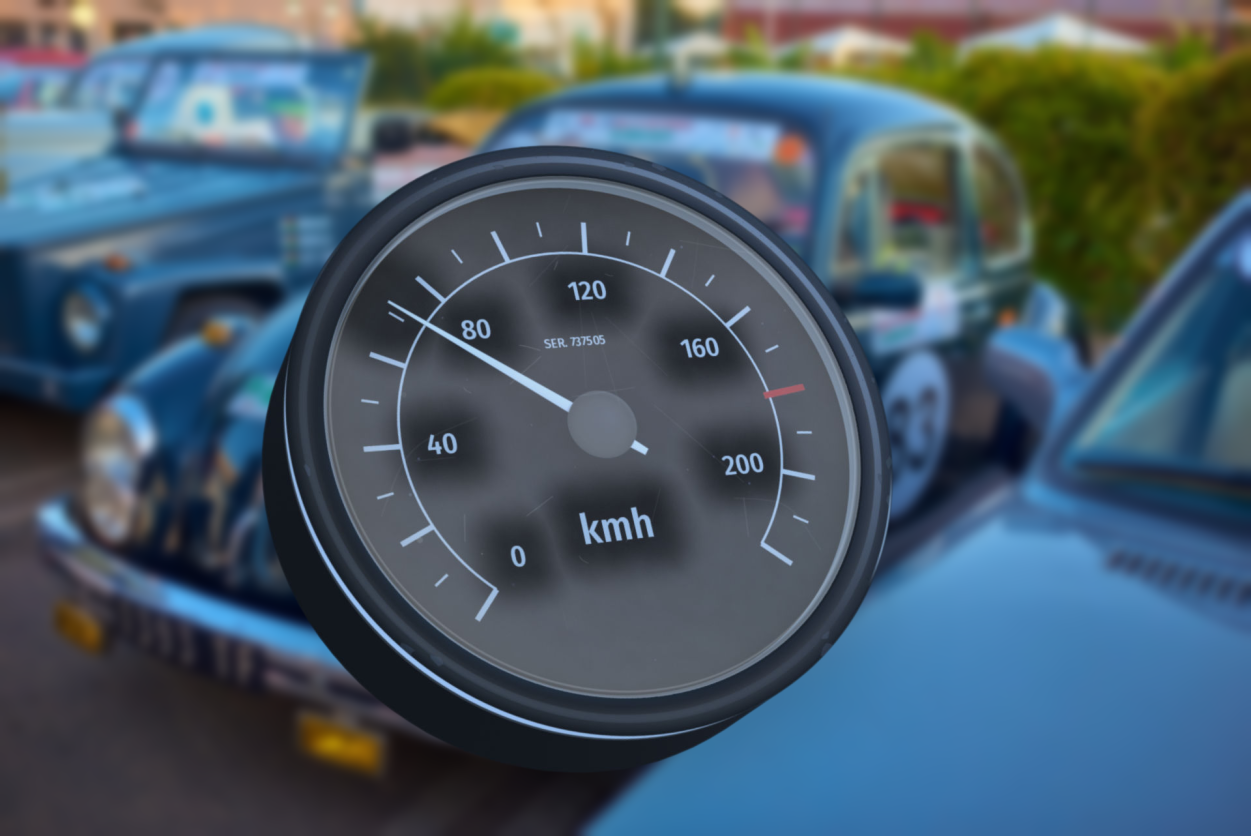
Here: 70 km/h
